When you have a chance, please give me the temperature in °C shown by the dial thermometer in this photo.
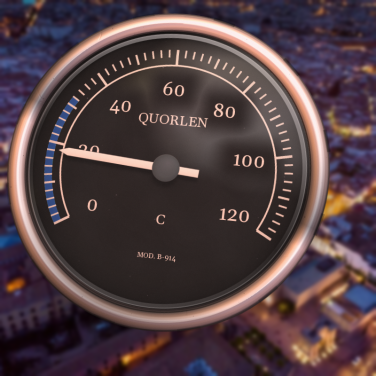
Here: 18 °C
